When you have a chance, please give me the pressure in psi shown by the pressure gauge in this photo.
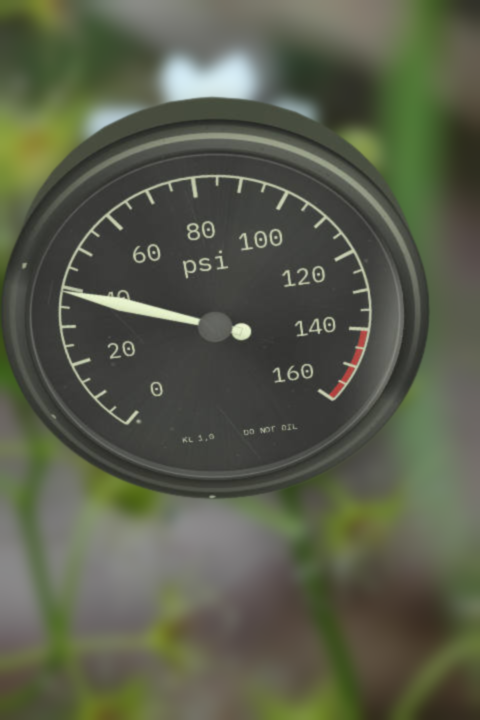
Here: 40 psi
